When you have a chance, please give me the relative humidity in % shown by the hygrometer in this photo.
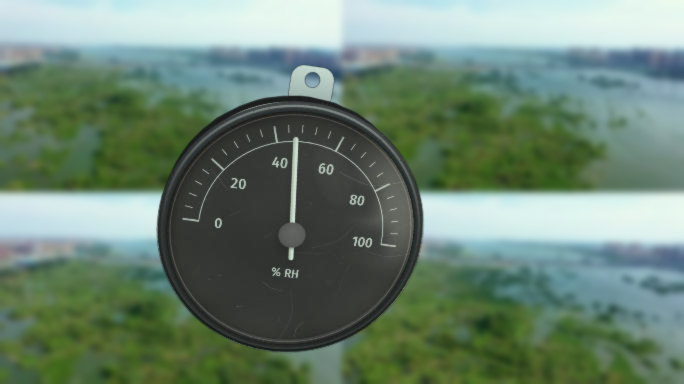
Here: 46 %
